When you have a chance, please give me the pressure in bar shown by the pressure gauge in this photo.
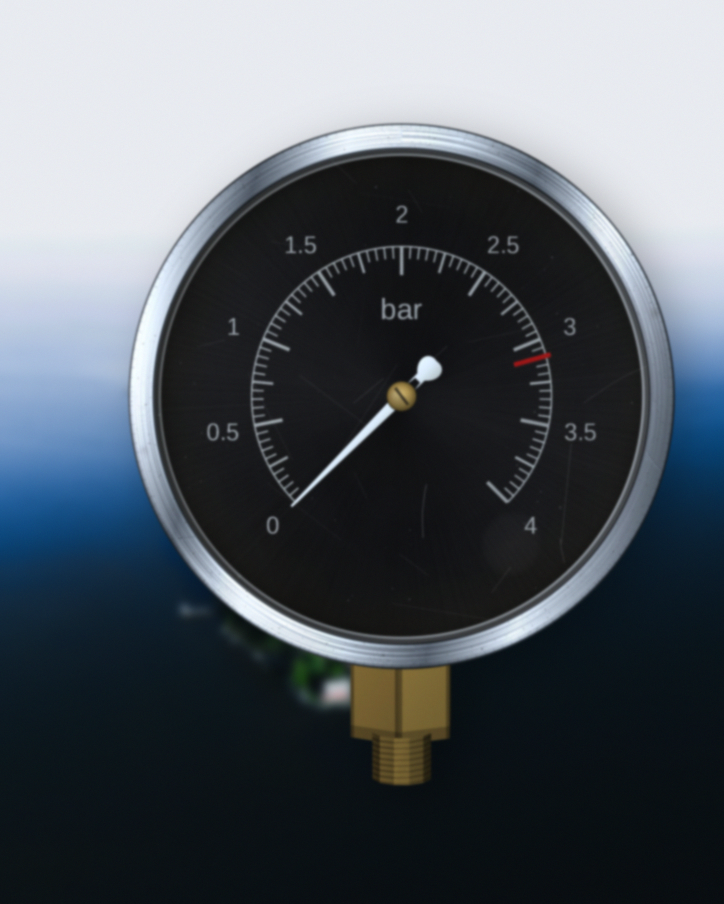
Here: 0 bar
